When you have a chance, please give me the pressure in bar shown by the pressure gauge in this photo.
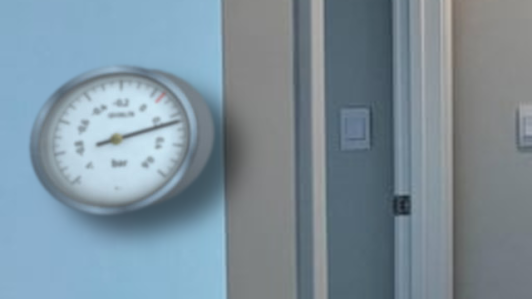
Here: 0.25 bar
